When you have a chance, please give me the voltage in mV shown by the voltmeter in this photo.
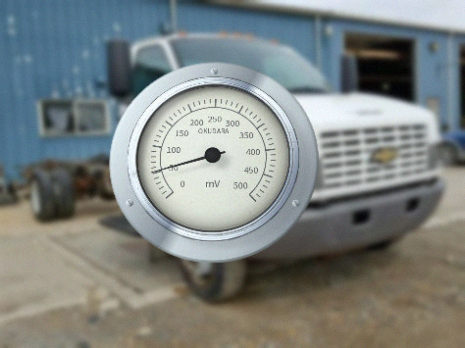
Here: 50 mV
